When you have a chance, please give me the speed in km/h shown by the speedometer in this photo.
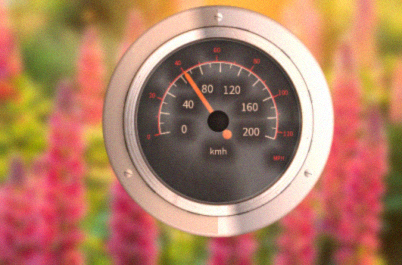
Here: 65 km/h
